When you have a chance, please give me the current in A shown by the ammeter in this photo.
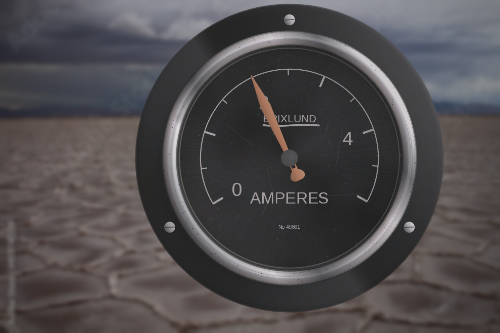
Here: 2 A
